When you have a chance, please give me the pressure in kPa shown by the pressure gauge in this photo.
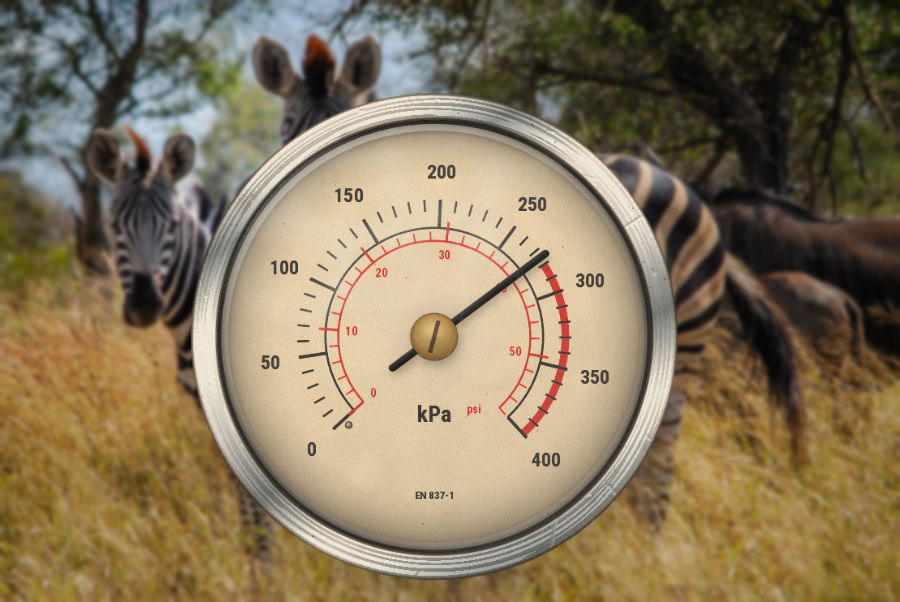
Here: 275 kPa
